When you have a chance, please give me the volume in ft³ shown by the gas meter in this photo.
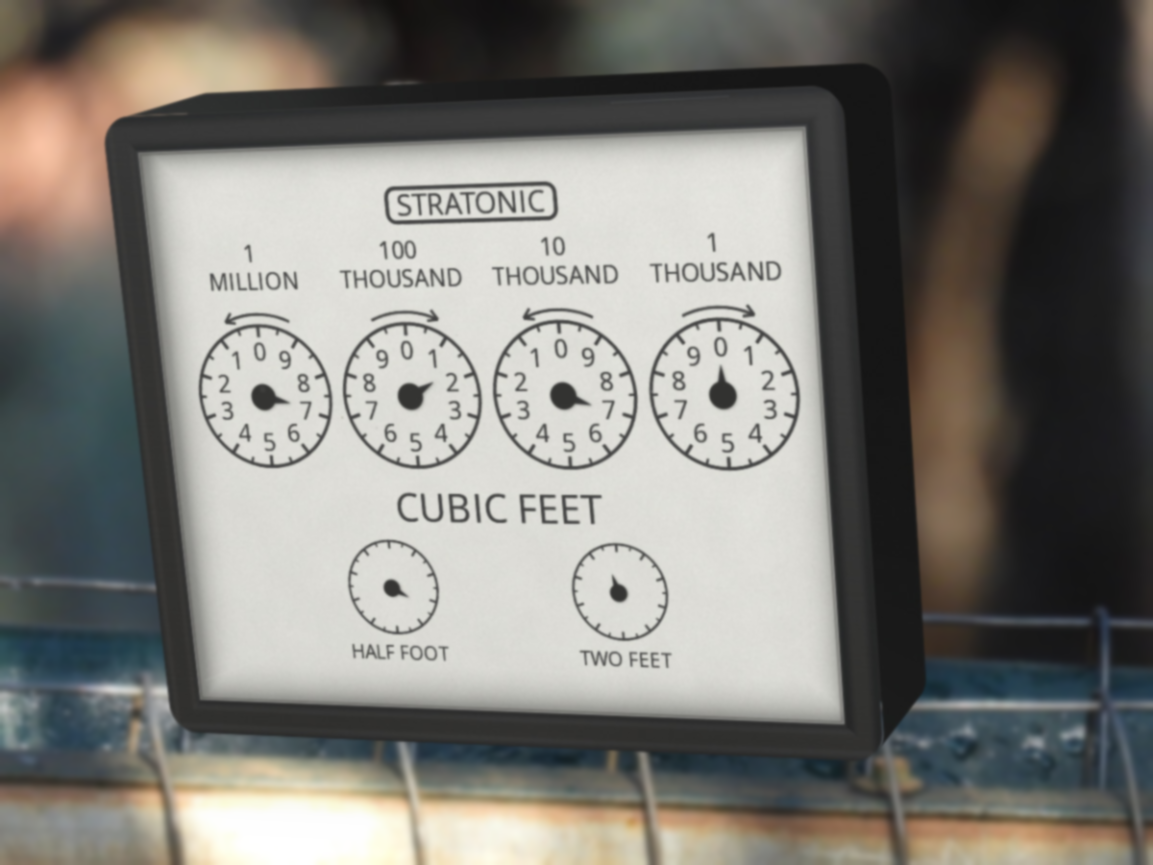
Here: 717000 ft³
